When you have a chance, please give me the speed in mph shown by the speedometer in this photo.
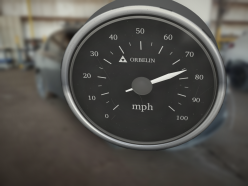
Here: 75 mph
